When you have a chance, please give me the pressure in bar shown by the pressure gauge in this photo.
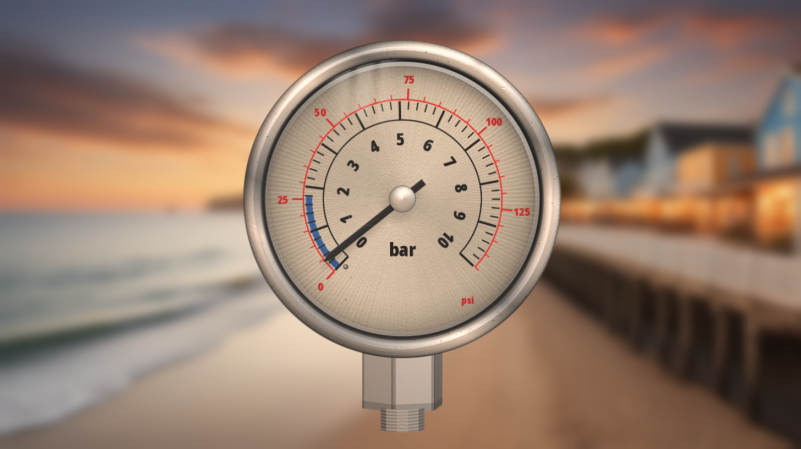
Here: 0.3 bar
